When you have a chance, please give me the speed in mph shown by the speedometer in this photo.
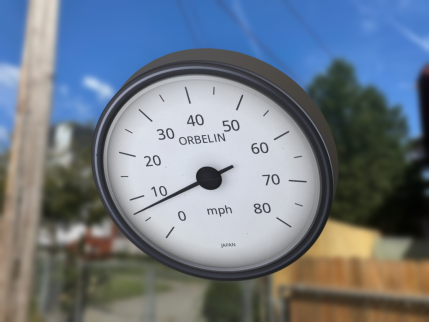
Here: 7.5 mph
